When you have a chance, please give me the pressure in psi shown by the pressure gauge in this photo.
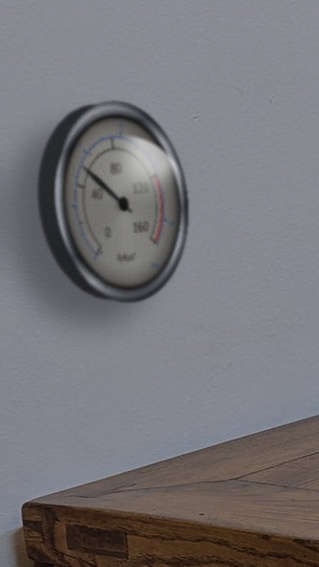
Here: 50 psi
